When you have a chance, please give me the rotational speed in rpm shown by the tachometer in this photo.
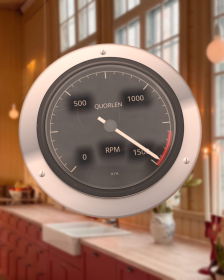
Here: 1475 rpm
